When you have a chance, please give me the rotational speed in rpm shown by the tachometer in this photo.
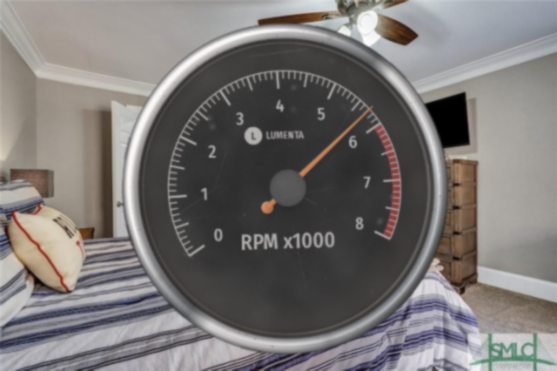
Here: 5700 rpm
